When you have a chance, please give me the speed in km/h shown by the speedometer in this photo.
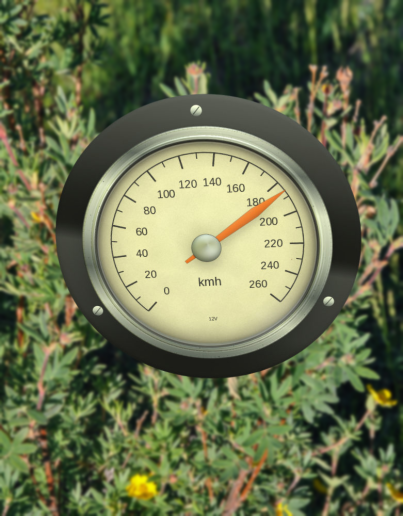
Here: 185 km/h
